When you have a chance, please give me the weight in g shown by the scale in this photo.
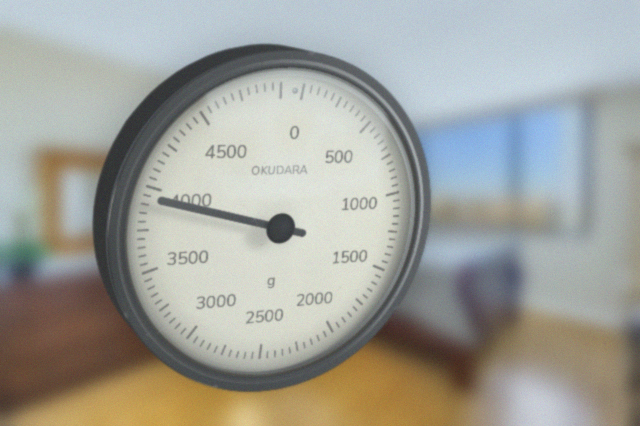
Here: 3950 g
